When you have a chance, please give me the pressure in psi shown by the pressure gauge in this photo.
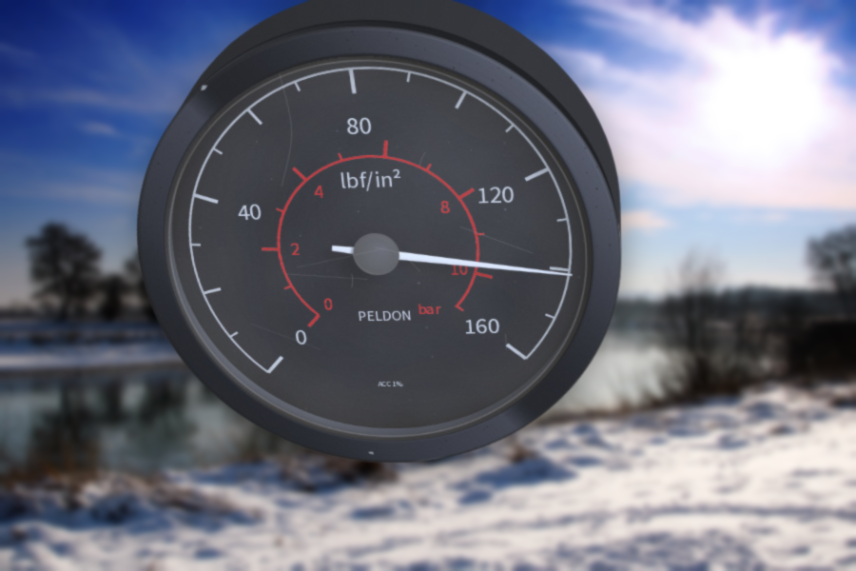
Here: 140 psi
